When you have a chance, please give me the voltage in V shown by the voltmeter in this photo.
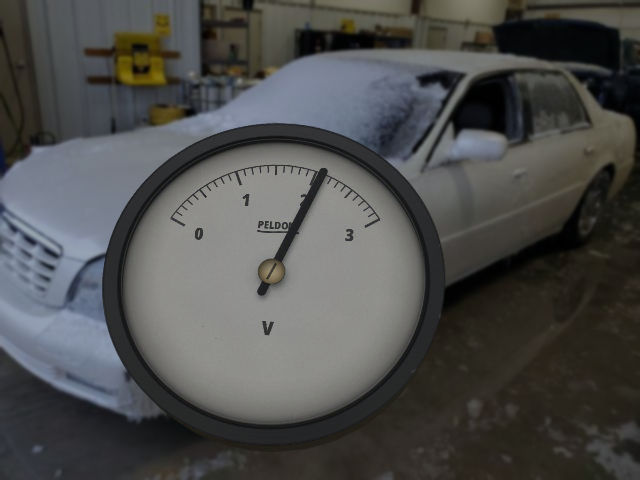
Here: 2.1 V
